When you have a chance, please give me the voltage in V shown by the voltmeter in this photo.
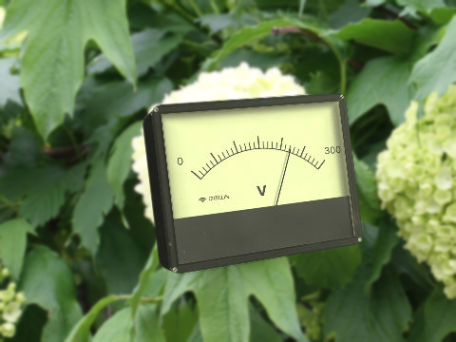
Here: 220 V
